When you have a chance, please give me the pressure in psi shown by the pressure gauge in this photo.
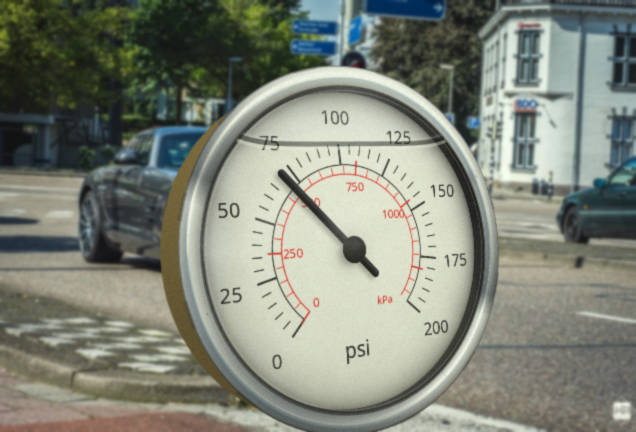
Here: 70 psi
